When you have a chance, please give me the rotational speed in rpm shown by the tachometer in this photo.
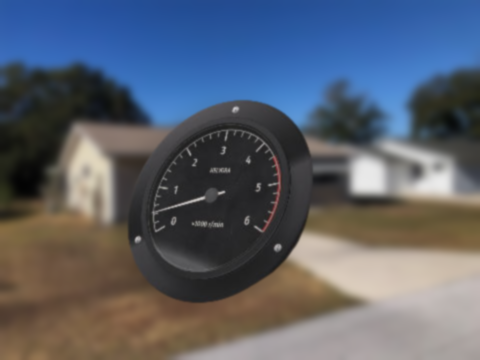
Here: 400 rpm
